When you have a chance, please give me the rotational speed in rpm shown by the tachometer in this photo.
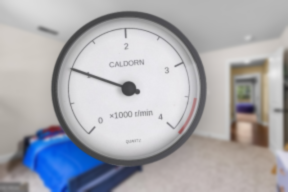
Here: 1000 rpm
